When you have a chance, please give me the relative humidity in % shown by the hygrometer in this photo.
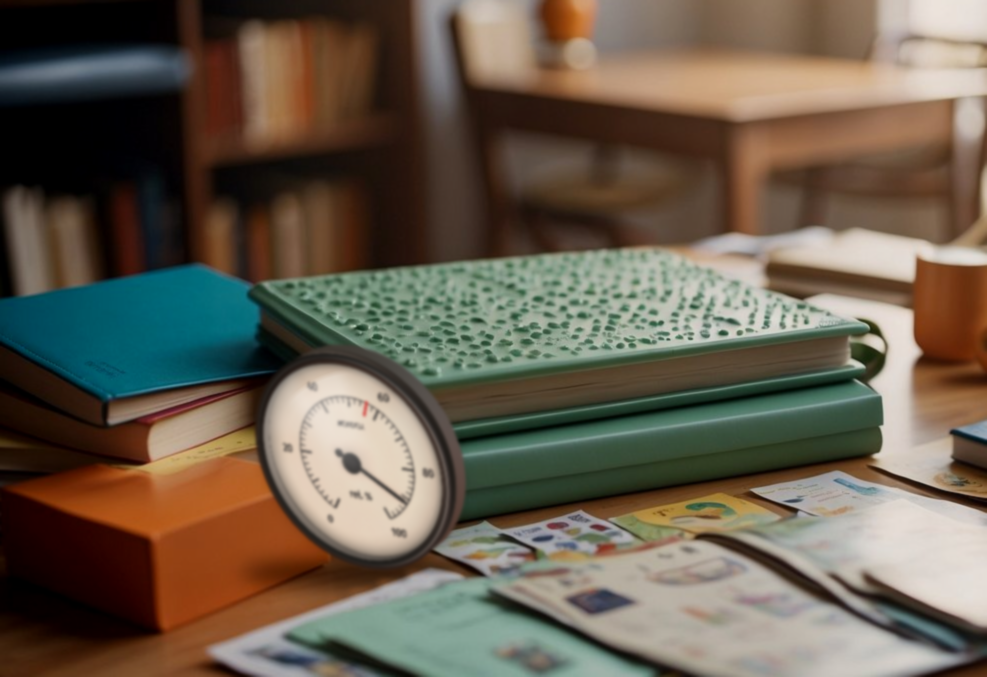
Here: 90 %
